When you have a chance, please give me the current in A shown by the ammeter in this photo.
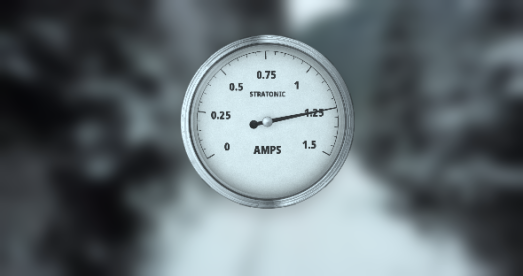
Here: 1.25 A
